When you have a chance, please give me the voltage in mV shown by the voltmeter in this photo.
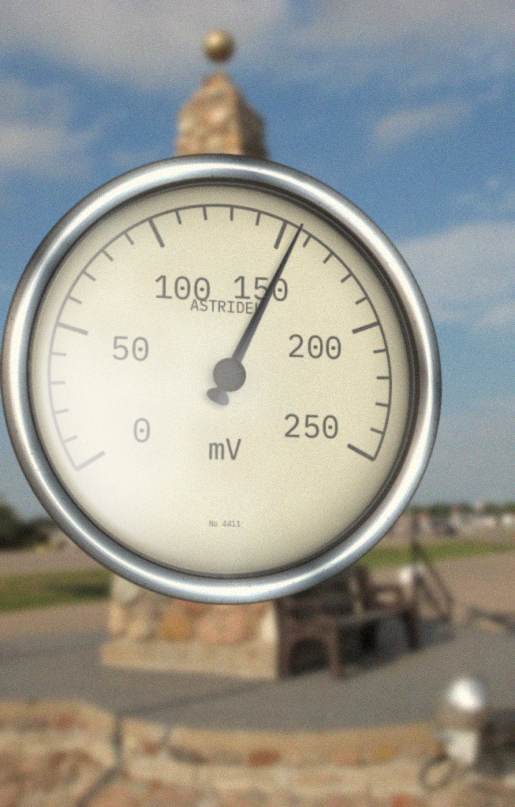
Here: 155 mV
